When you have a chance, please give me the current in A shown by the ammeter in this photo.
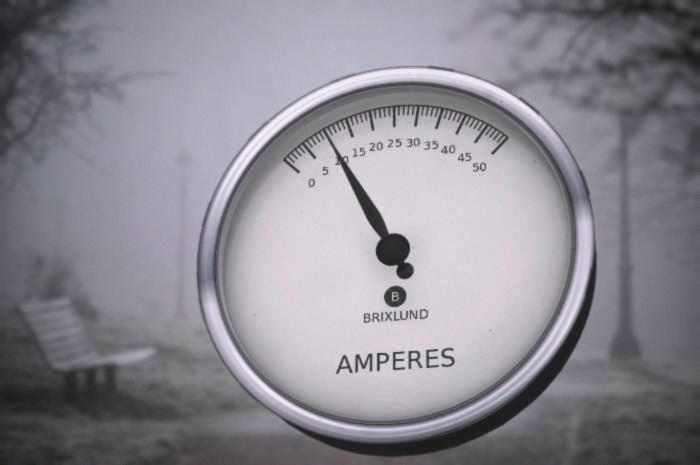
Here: 10 A
